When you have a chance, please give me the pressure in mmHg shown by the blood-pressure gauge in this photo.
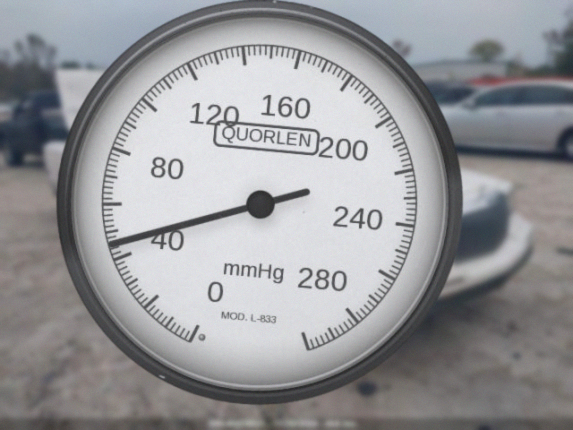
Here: 46 mmHg
